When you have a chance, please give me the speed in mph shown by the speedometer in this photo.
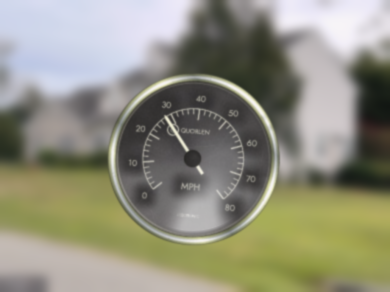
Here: 28 mph
